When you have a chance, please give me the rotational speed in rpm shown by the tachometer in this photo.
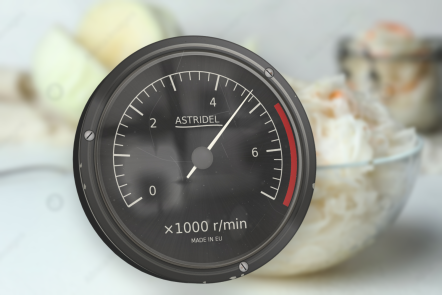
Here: 4700 rpm
